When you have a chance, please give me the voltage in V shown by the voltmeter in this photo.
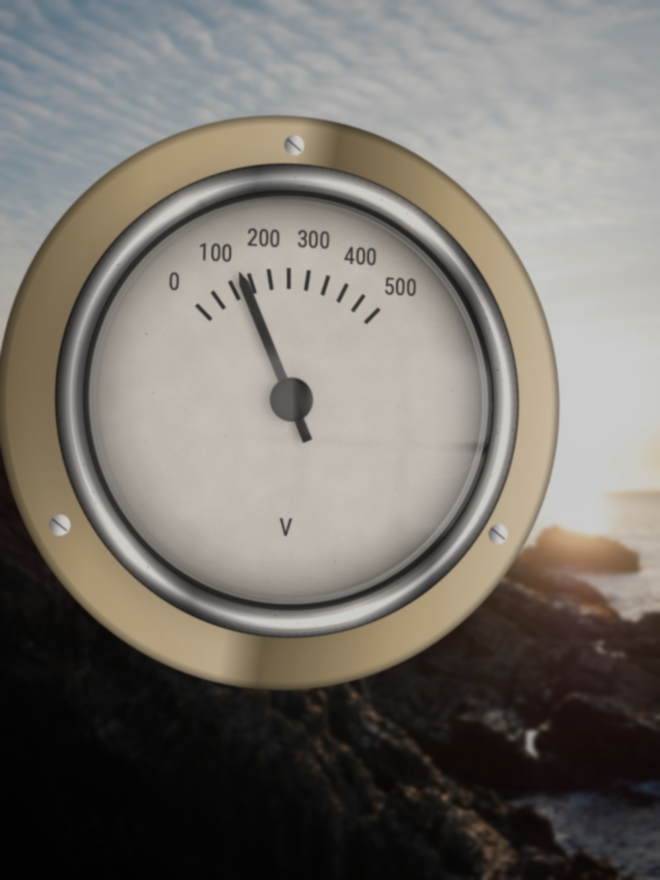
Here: 125 V
